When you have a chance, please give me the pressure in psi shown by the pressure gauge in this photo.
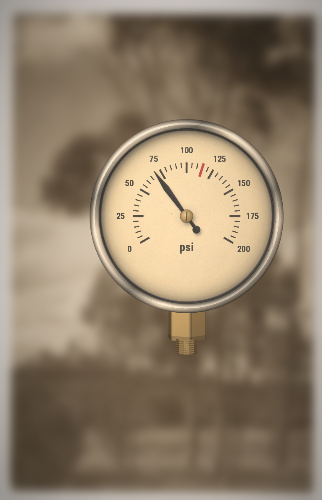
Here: 70 psi
